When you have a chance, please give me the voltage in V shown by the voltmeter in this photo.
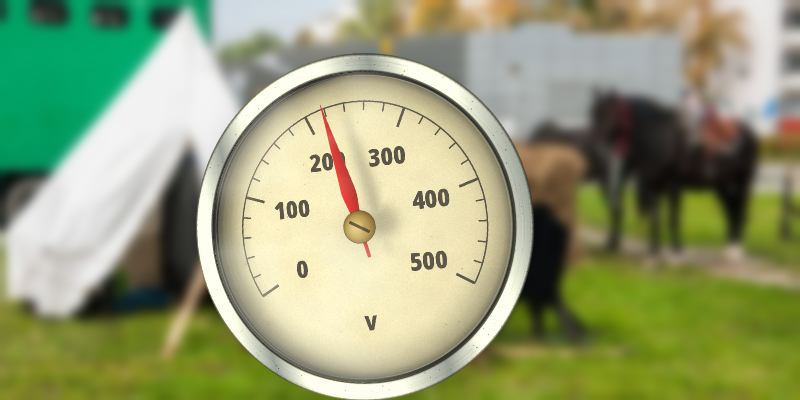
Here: 220 V
